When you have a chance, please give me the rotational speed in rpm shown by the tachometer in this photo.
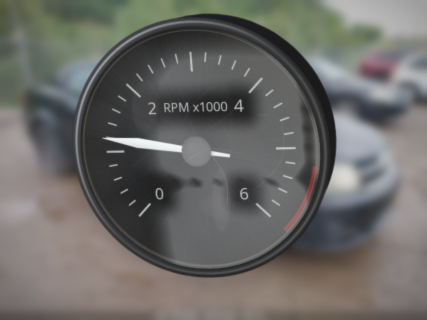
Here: 1200 rpm
